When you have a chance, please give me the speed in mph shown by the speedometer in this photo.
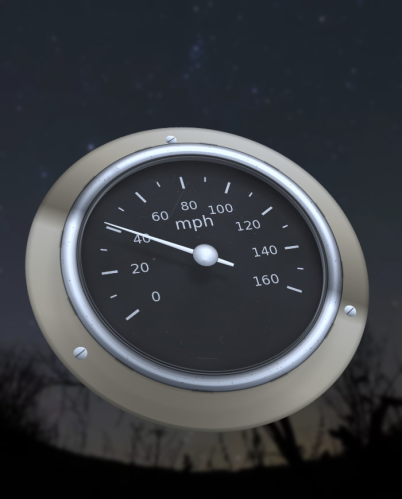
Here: 40 mph
